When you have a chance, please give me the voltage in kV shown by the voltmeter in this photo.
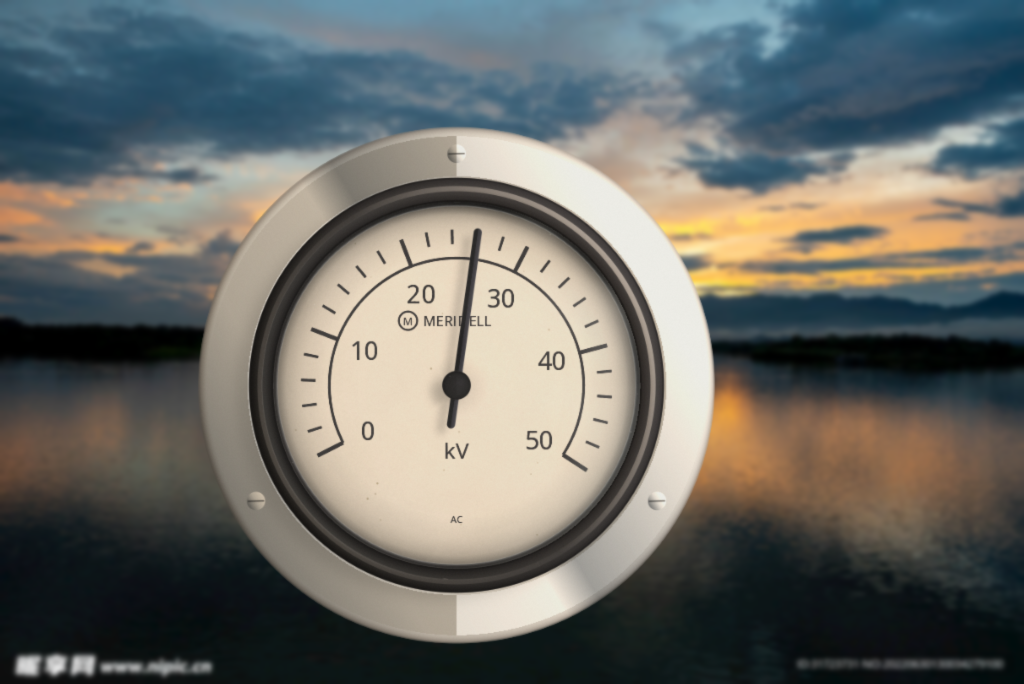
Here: 26 kV
